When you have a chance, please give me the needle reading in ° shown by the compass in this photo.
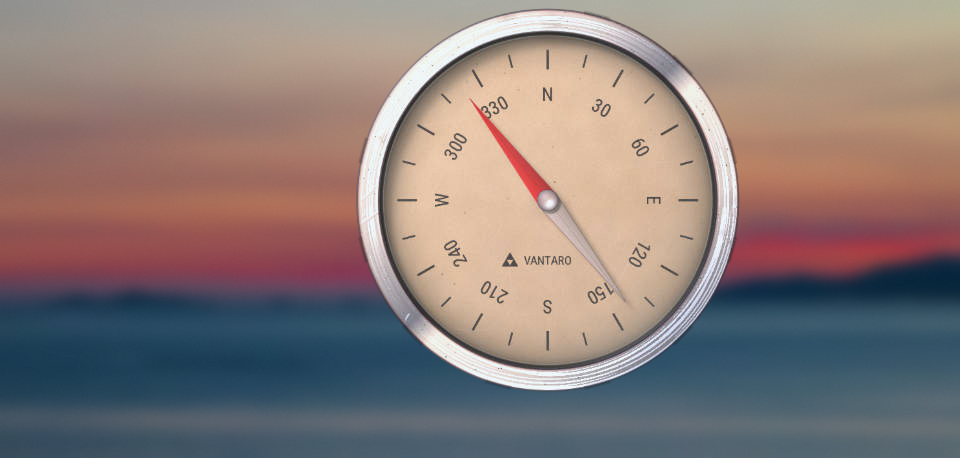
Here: 322.5 °
